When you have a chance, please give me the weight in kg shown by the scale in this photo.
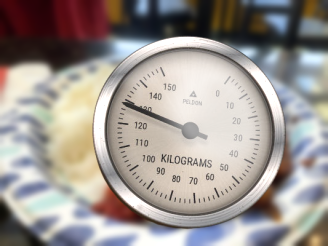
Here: 128 kg
